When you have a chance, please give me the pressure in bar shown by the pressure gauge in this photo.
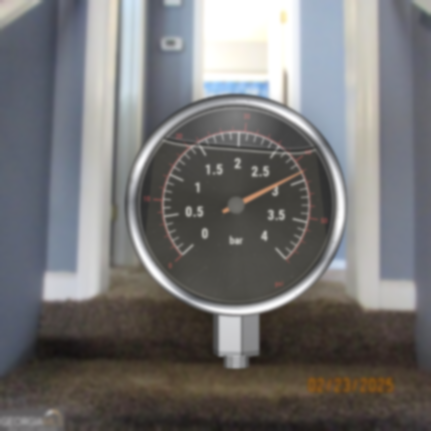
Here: 2.9 bar
